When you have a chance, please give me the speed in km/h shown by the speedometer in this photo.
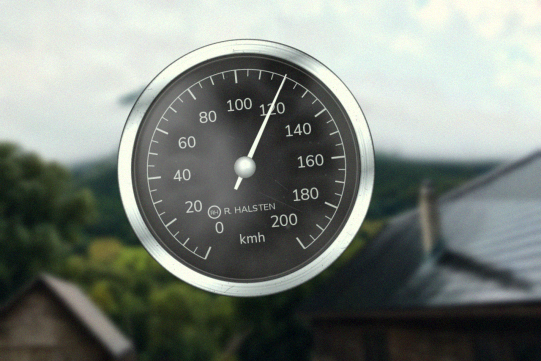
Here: 120 km/h
